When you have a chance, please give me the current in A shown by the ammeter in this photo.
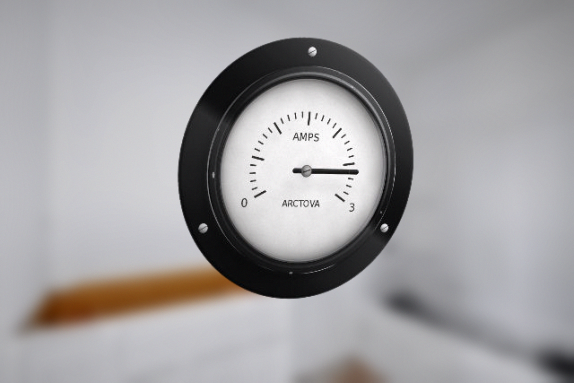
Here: 2.6 A
